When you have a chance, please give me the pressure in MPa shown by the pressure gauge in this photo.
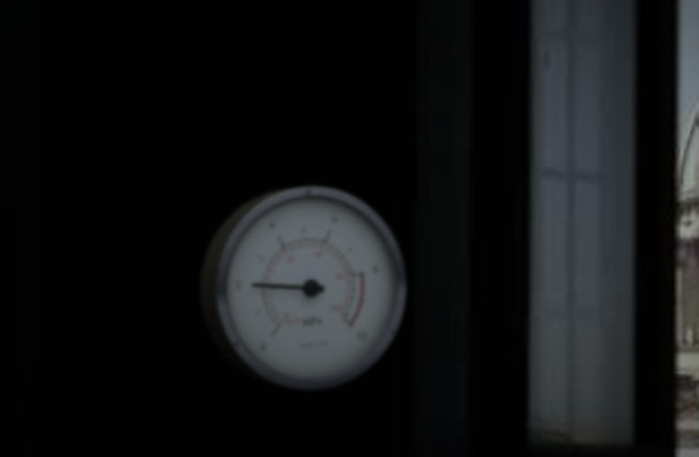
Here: 2 MPa
